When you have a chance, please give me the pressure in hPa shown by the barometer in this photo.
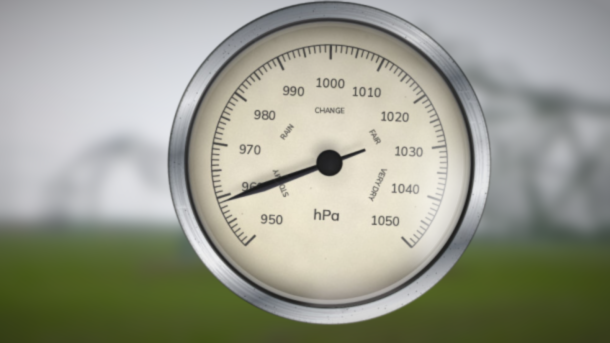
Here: 959 hPa
